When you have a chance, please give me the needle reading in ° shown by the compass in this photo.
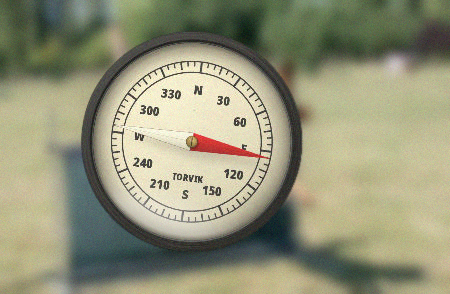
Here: 95 °
